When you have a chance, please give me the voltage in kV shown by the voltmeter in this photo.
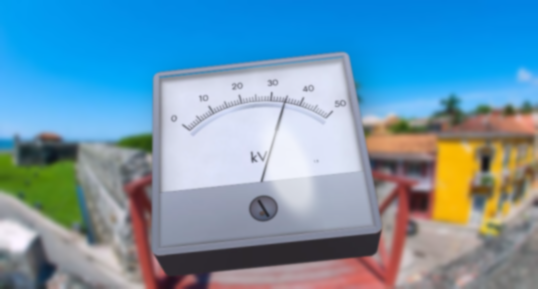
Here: 35 kV
